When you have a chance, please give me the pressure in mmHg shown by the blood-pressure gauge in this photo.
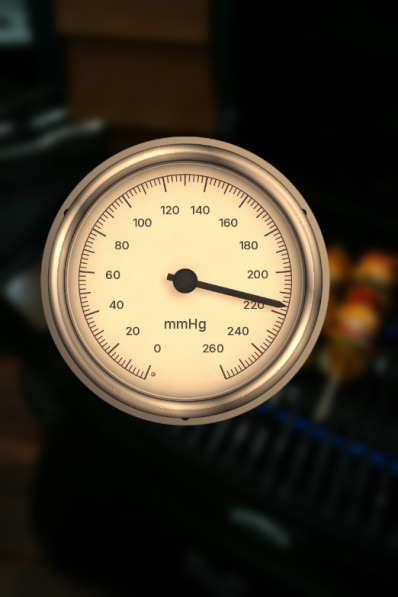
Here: 216 mmHg
